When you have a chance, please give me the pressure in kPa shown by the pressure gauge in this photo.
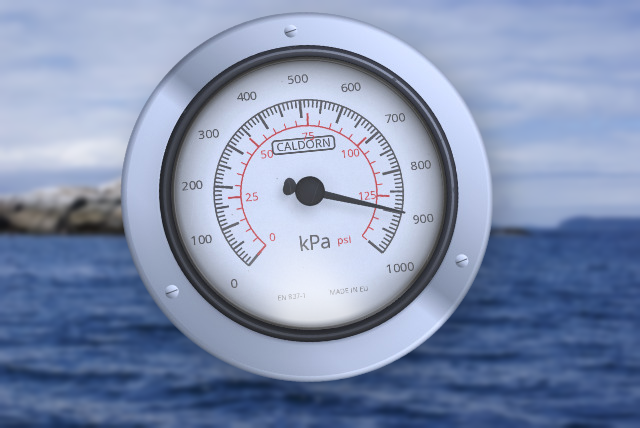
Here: 900 kPa
